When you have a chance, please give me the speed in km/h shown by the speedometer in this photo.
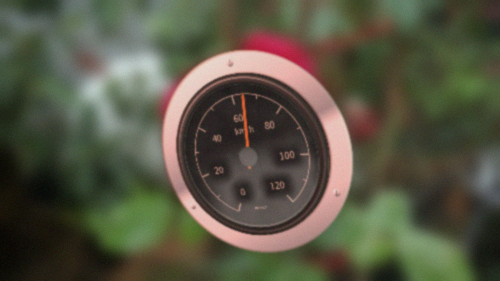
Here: 65 km/h
